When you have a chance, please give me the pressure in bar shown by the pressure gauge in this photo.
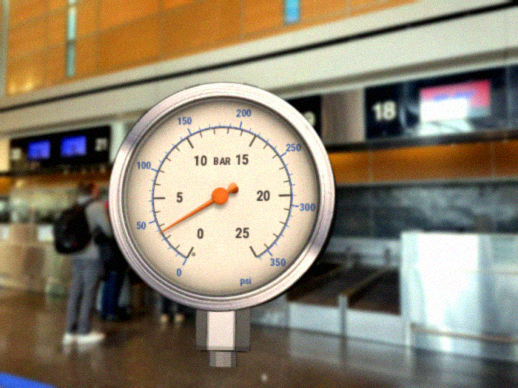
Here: 2.5 bar
